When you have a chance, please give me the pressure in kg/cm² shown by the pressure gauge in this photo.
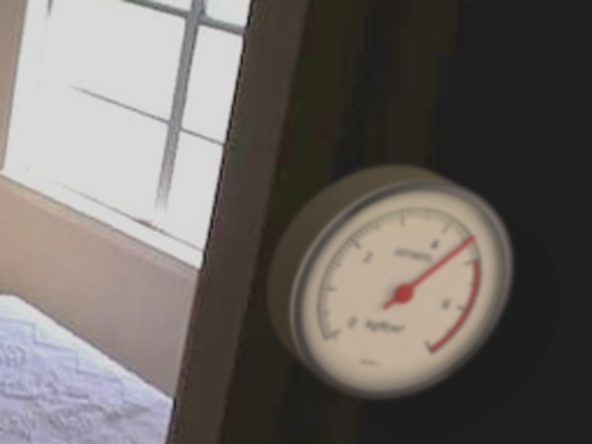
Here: 4.5 kg/cm²
